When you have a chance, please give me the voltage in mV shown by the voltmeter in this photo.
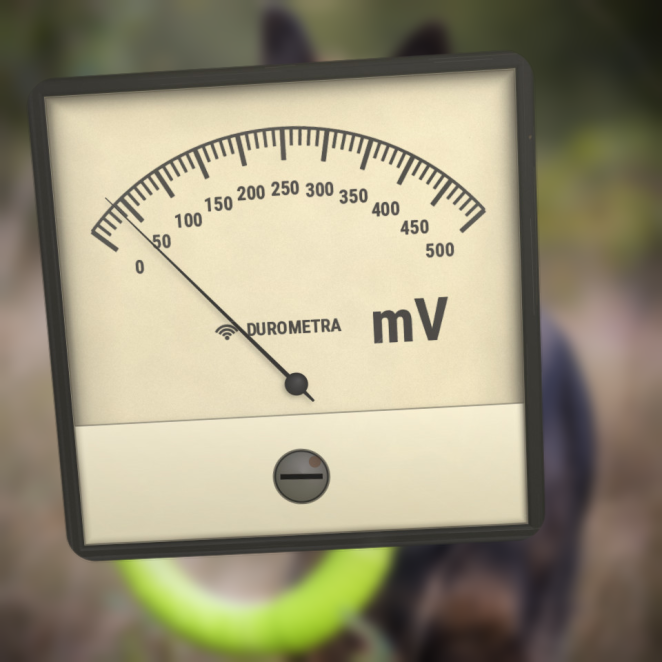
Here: 40 mV
